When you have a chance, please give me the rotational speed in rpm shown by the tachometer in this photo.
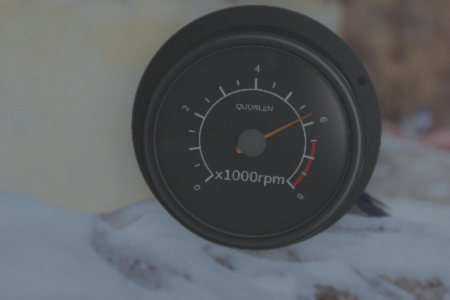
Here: 5750 rpm
